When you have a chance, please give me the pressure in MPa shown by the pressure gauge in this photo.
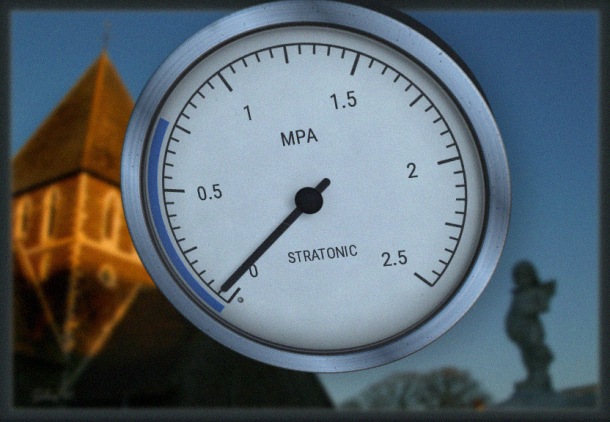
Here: 0.05 MPa
